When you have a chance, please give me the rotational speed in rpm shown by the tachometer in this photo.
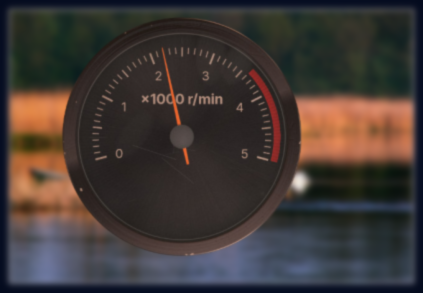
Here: 2200 rpm
